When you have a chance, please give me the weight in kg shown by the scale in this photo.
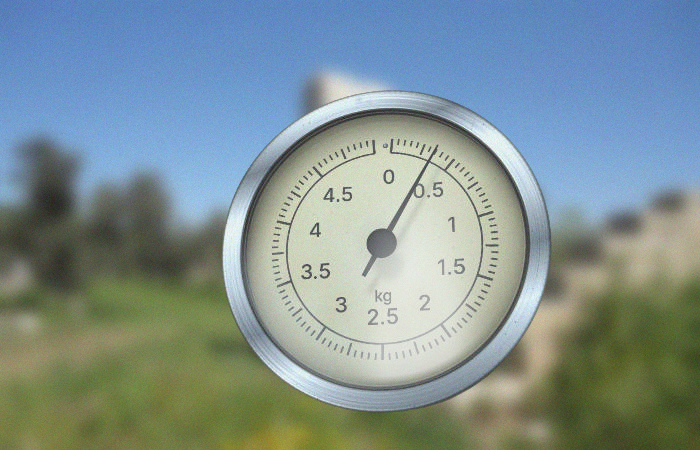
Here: 0.35 kg
